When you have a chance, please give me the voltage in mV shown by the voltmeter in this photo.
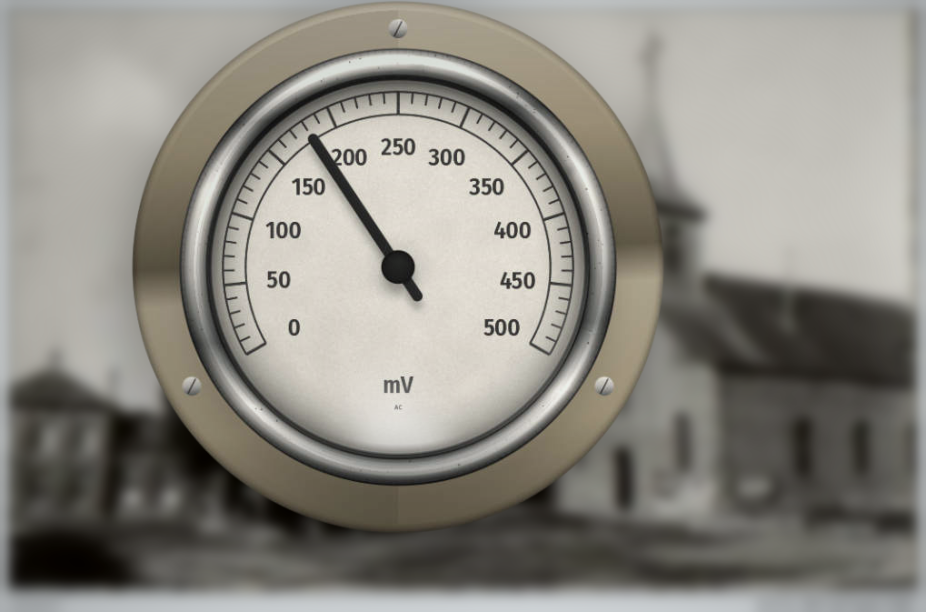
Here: 180 mV
